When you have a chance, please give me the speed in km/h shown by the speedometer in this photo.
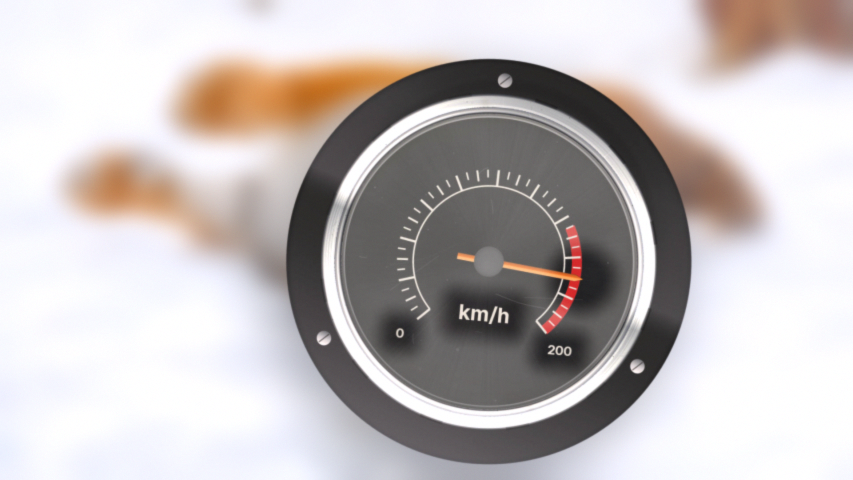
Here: 170 km/h
